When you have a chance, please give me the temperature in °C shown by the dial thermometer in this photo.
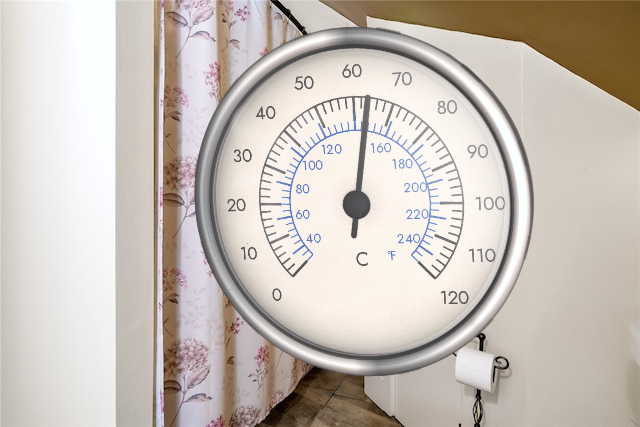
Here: 64 °C
